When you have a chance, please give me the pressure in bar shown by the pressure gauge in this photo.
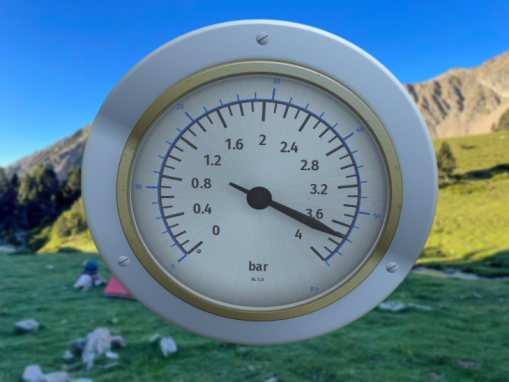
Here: 3.7 bar
